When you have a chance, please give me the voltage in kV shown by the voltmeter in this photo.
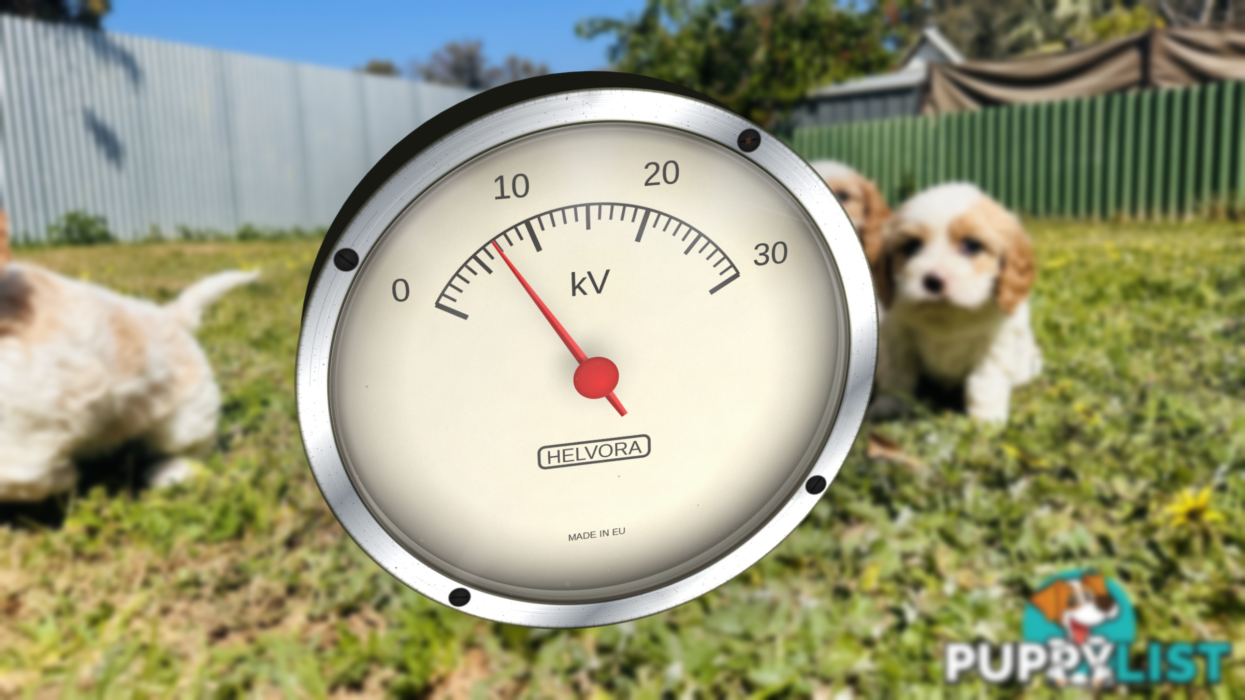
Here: 7 kV
